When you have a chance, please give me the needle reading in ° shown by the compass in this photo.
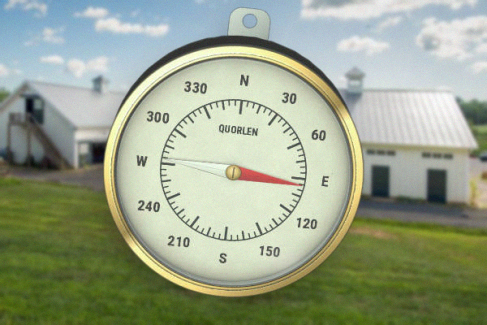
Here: 95 °
